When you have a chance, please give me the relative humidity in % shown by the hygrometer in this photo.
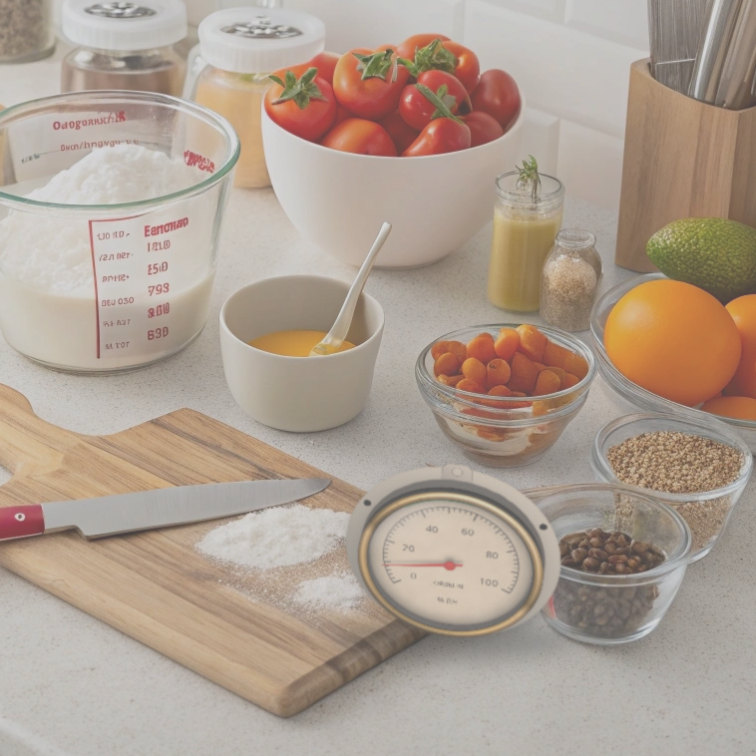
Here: 10 %
